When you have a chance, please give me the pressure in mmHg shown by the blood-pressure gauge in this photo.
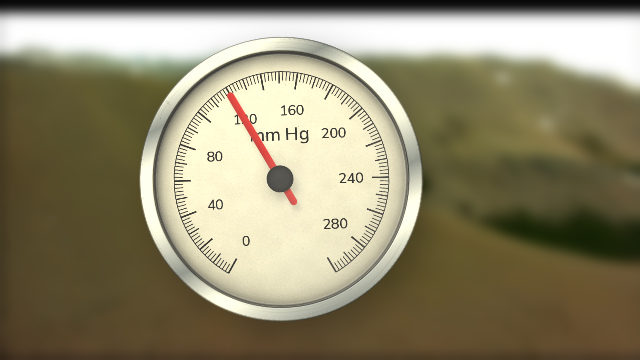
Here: 120 mmHg
